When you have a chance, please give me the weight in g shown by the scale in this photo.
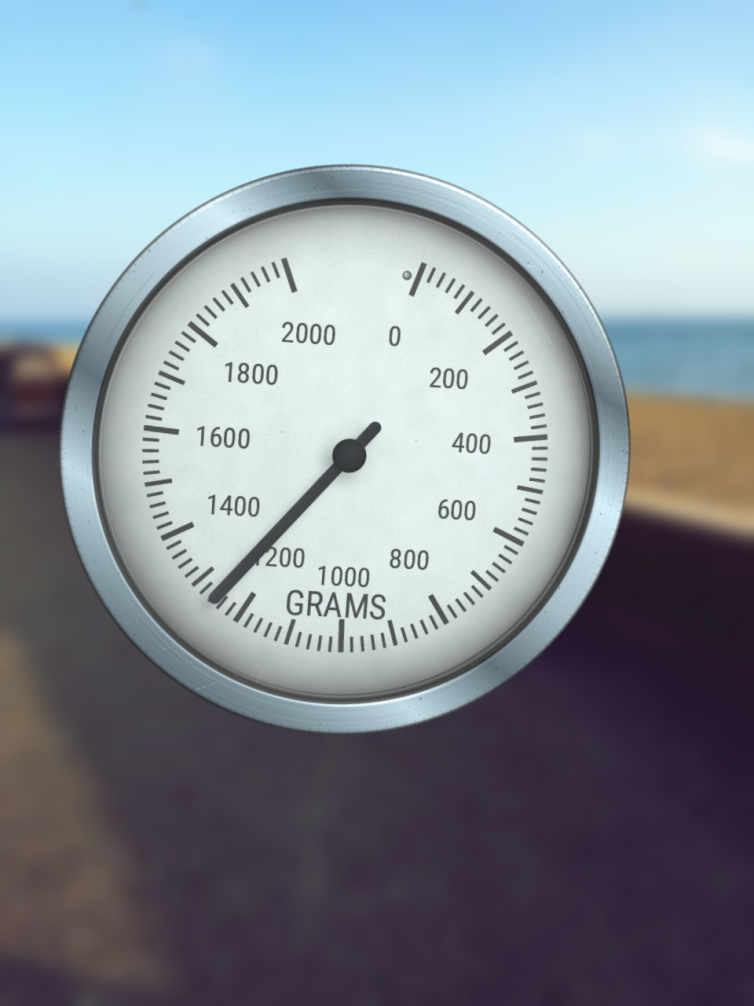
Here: 1260 g
